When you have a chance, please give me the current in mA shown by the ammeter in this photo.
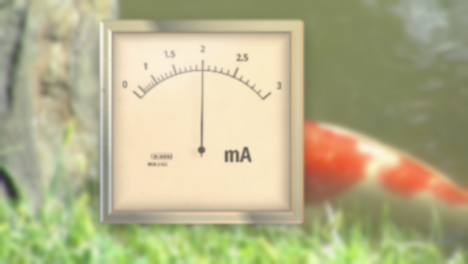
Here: 2 mA
